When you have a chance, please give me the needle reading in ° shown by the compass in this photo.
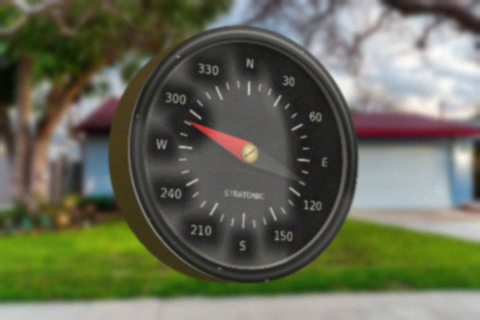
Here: 290 °
